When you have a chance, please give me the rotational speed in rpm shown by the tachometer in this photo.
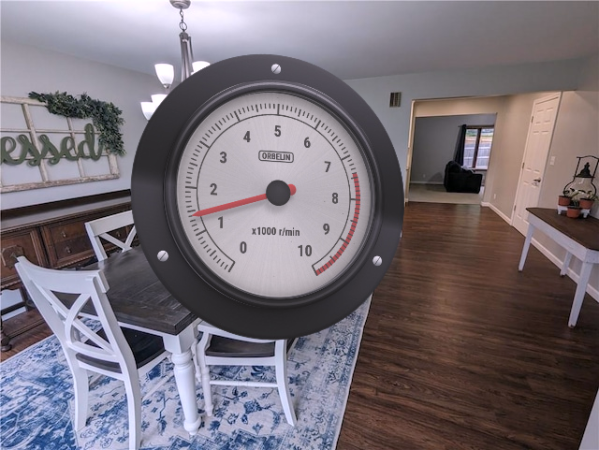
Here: 1400 rpm
